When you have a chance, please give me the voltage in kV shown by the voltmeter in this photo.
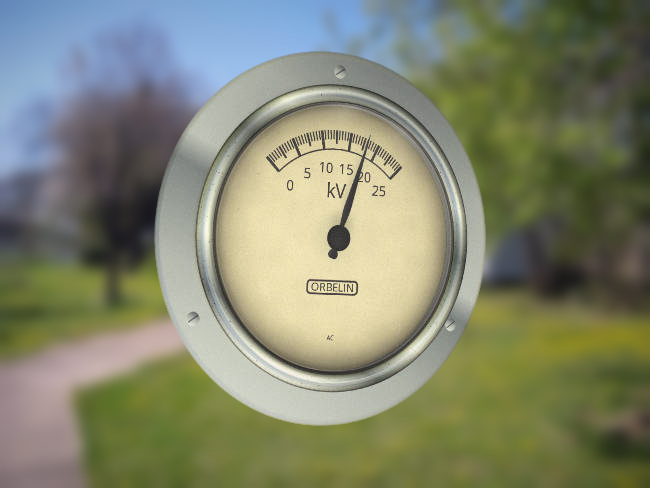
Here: 17.5 kV
